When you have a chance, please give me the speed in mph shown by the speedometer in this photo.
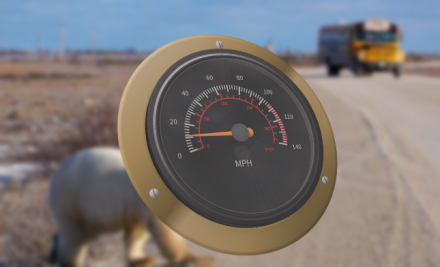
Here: 10 mph
